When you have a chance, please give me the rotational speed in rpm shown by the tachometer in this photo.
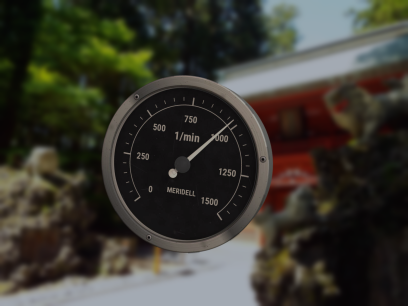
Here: 975 rpm
